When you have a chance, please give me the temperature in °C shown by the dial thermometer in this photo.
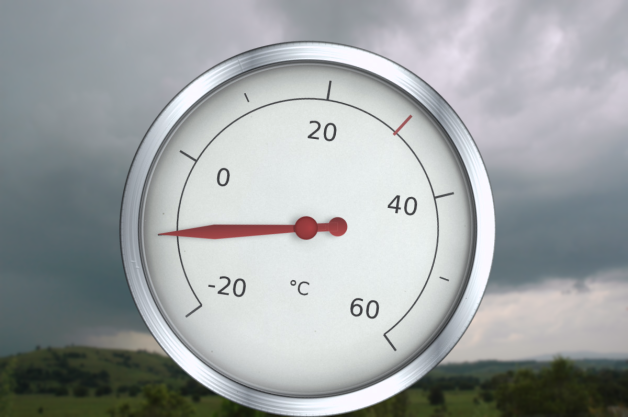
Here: -10 °C
